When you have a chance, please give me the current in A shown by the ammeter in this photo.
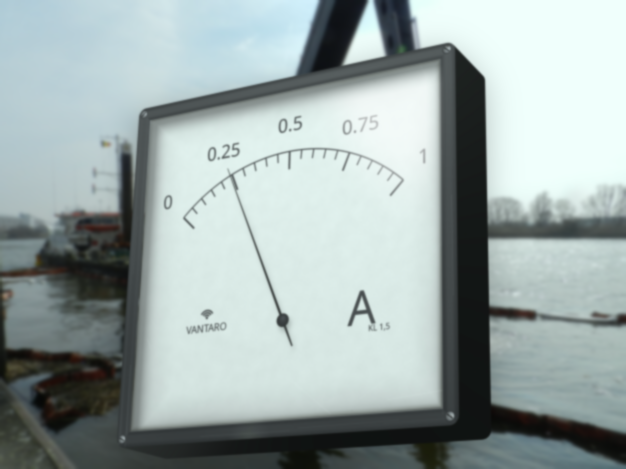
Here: 0.25 A
